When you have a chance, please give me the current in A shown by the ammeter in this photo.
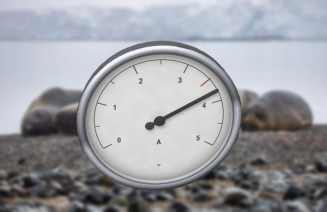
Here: 3.75 A
